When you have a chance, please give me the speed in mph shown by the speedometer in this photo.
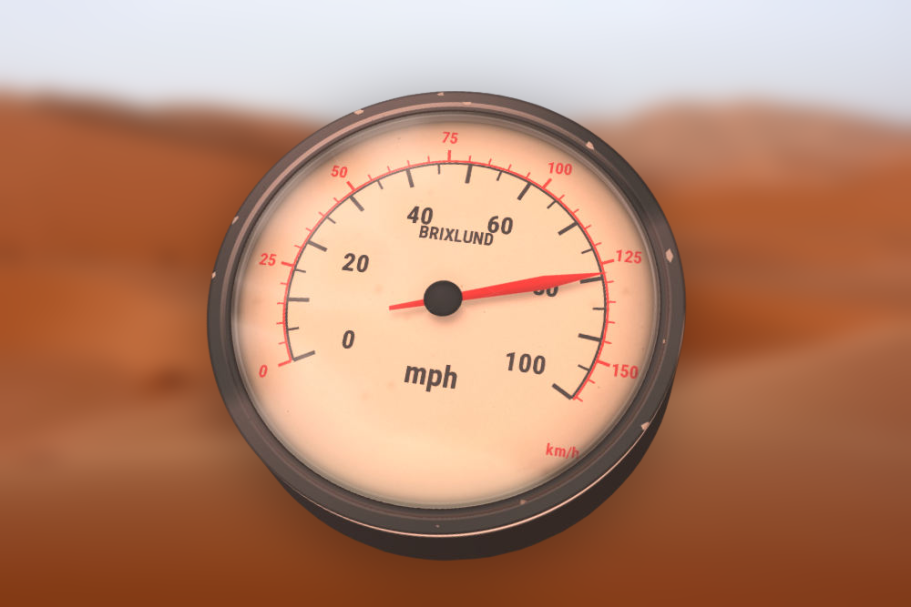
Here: 80 mph
